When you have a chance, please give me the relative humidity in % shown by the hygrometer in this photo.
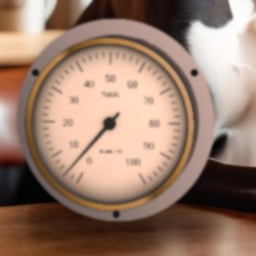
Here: 4 %
